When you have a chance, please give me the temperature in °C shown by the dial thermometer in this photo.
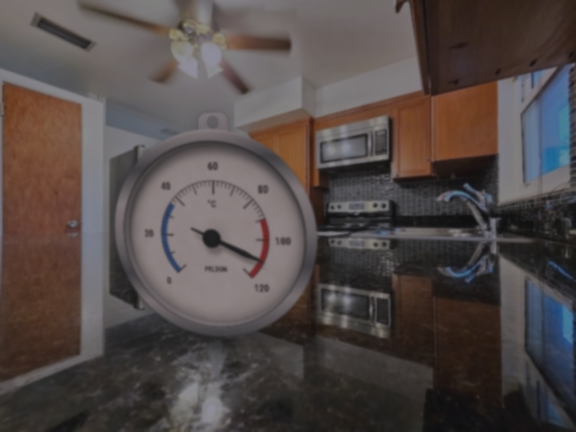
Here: 110 °C
